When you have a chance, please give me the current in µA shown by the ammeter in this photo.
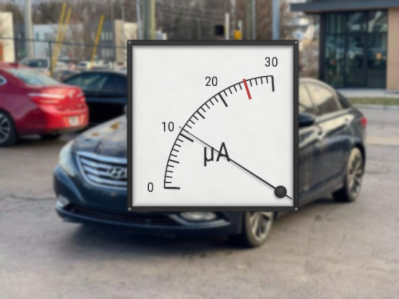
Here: 11 µA
